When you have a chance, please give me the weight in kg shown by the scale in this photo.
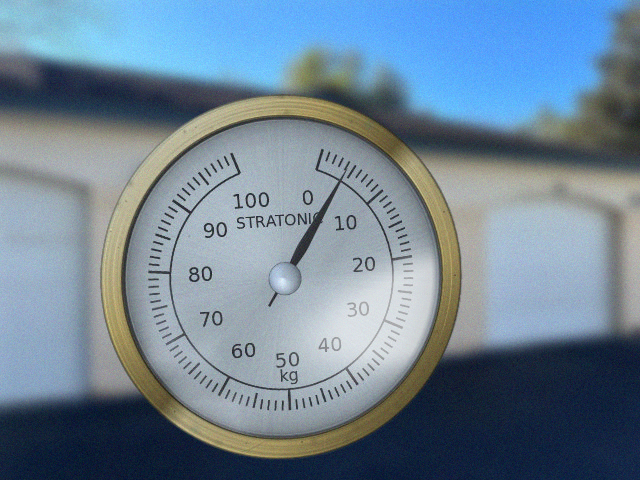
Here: 4 kg
